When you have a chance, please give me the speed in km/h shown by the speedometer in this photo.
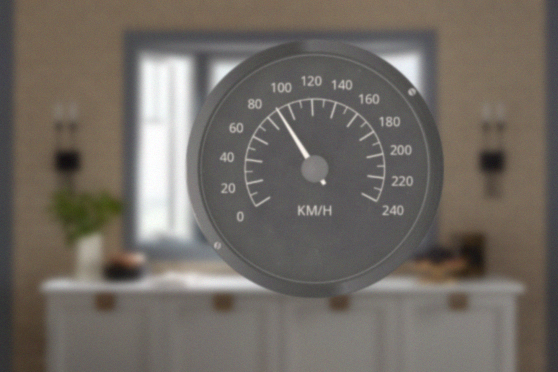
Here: 90 km/h
